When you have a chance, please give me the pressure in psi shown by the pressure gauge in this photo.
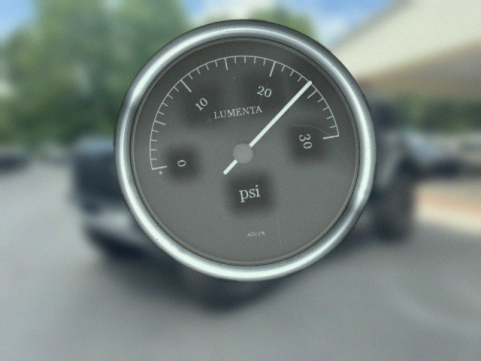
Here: 24 psi
